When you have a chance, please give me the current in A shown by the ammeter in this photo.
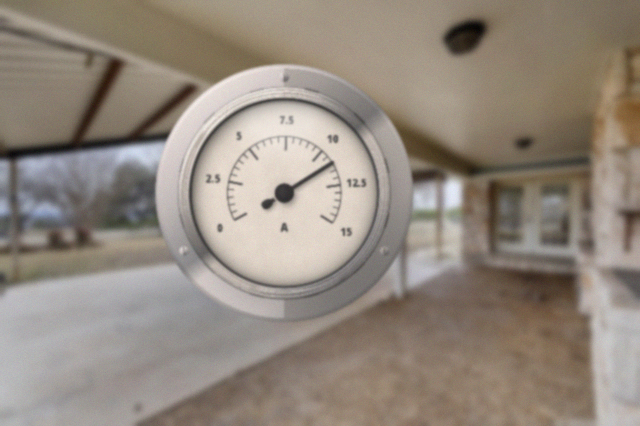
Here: 11 A
